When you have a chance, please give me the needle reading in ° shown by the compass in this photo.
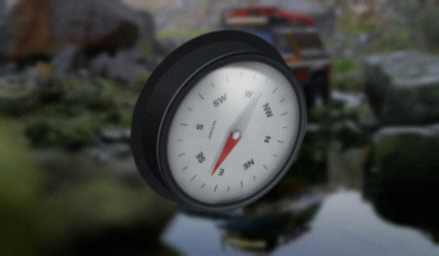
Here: 105 °
